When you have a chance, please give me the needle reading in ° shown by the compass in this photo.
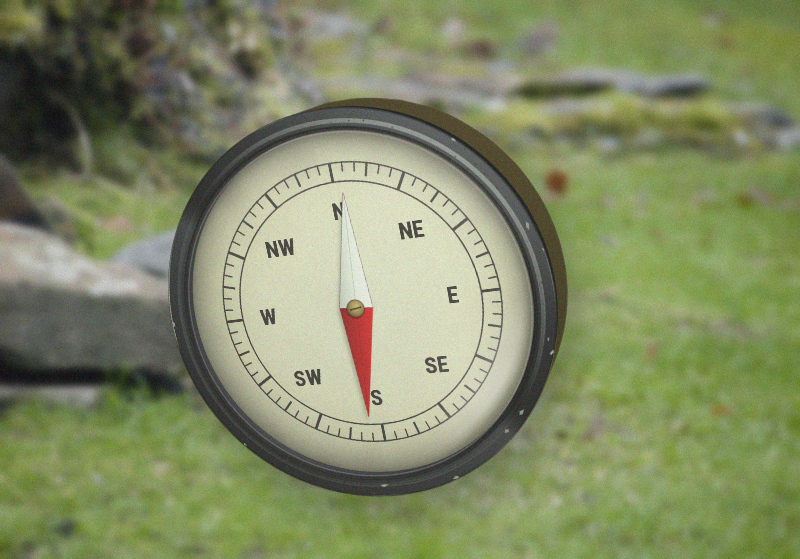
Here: 185 °
